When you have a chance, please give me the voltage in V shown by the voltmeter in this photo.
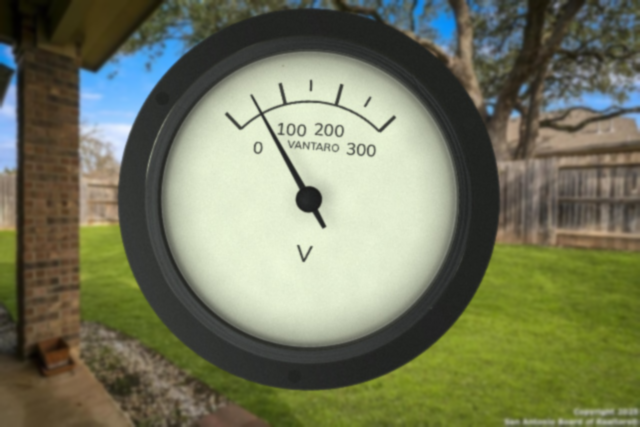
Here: 50 V
